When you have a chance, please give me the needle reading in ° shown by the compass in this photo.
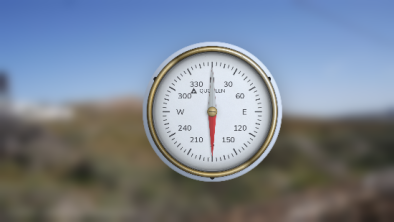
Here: 180 °
